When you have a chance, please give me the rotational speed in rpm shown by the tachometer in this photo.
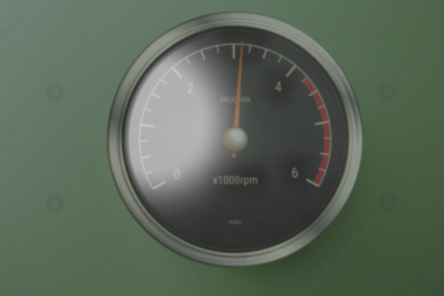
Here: 3125 rpm
